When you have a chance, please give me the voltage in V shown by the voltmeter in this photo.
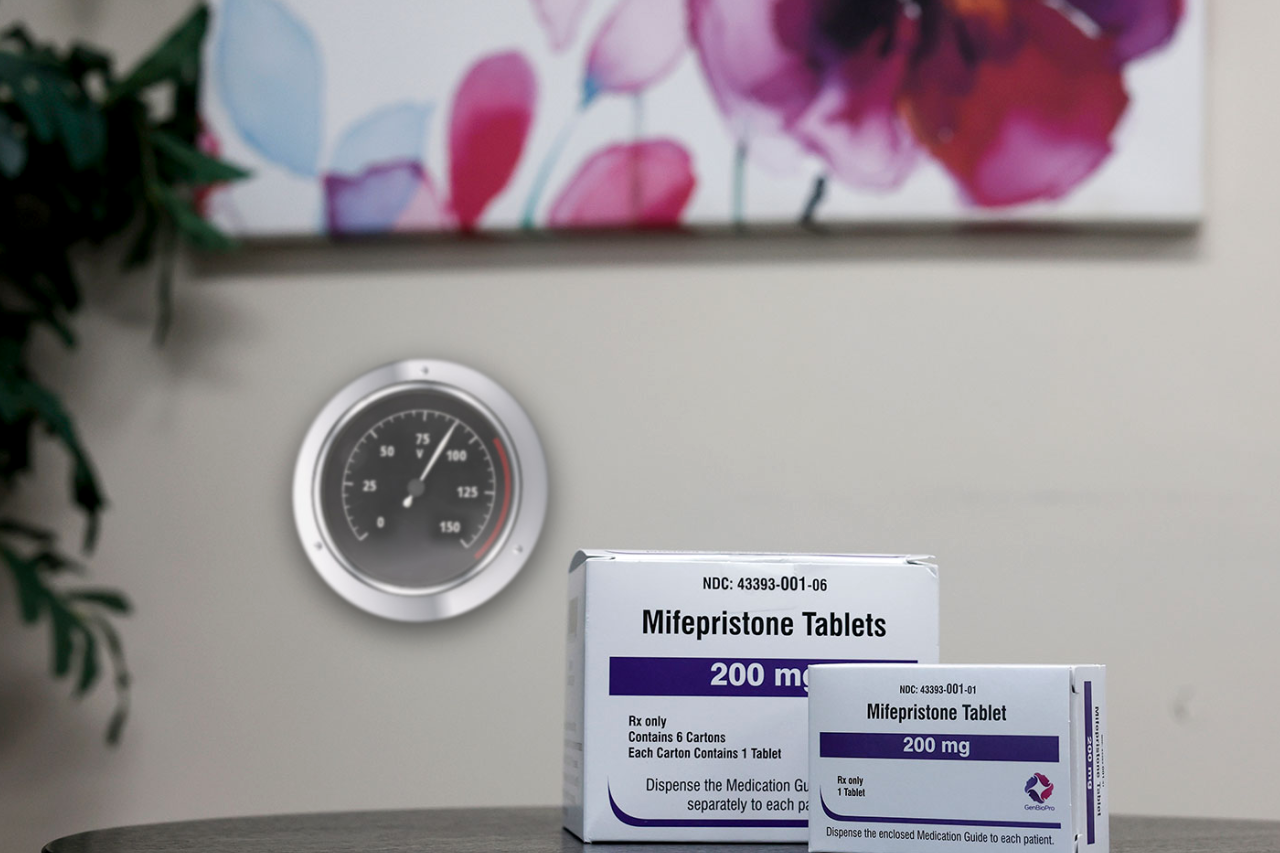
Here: 90 V
